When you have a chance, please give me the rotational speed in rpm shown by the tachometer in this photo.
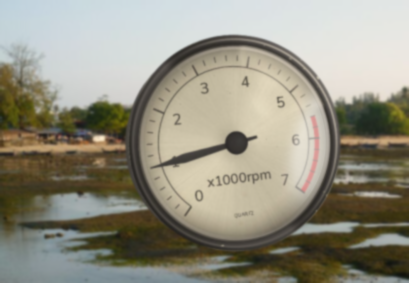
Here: 1000 rpm
